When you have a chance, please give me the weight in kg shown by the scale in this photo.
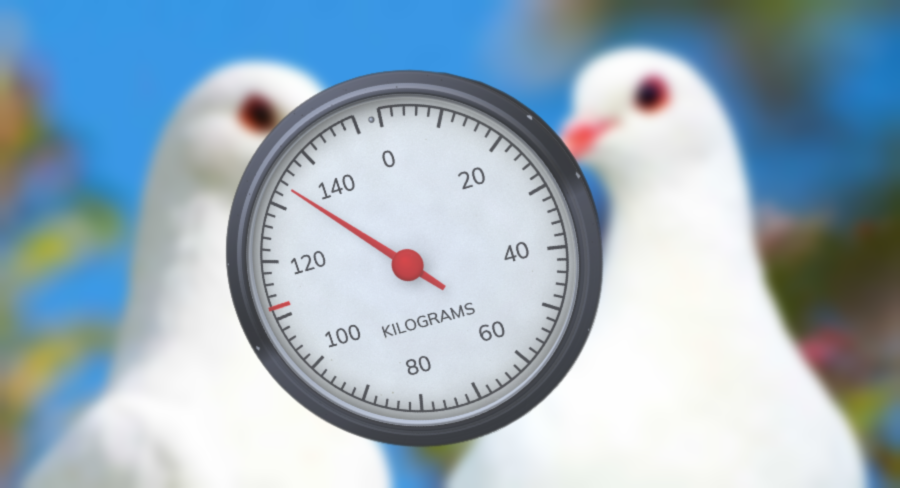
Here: 134 kg
